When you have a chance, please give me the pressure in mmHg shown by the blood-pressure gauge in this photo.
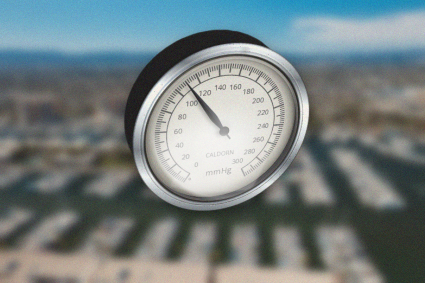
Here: 110 mmHg
